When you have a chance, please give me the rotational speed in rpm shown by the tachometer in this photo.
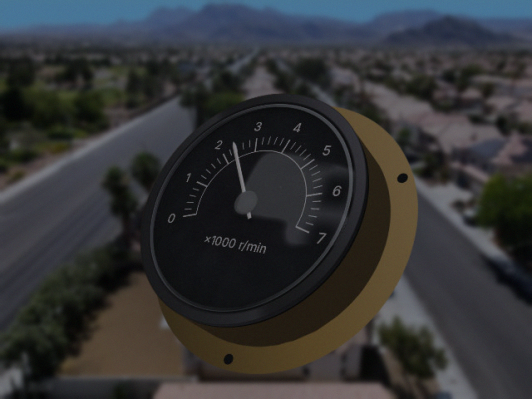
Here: 2400 rpm
